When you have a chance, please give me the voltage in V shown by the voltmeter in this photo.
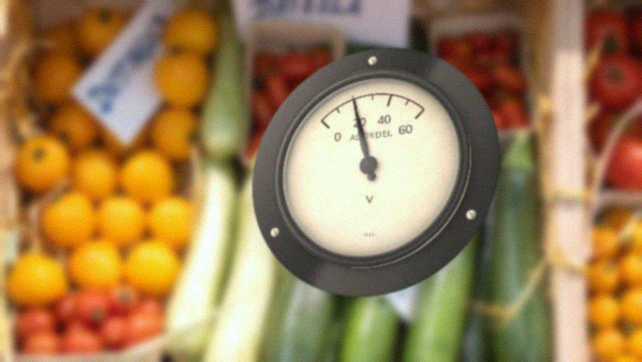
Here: 20 V
